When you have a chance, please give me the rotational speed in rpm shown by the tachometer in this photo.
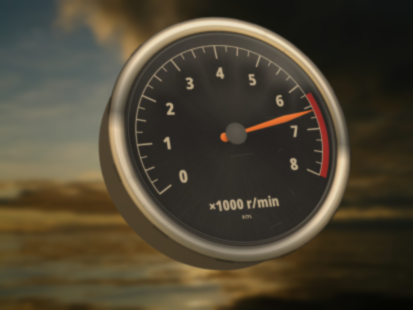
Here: 6625 rpm
